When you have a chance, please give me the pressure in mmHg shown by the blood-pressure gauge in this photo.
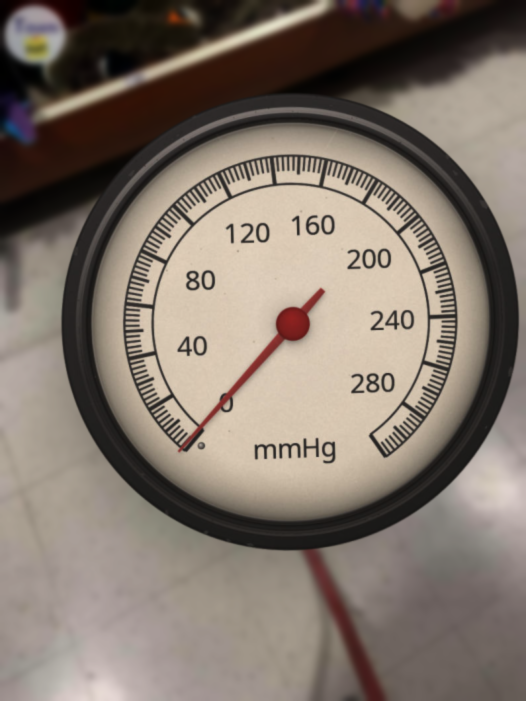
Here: 2 mmHg
